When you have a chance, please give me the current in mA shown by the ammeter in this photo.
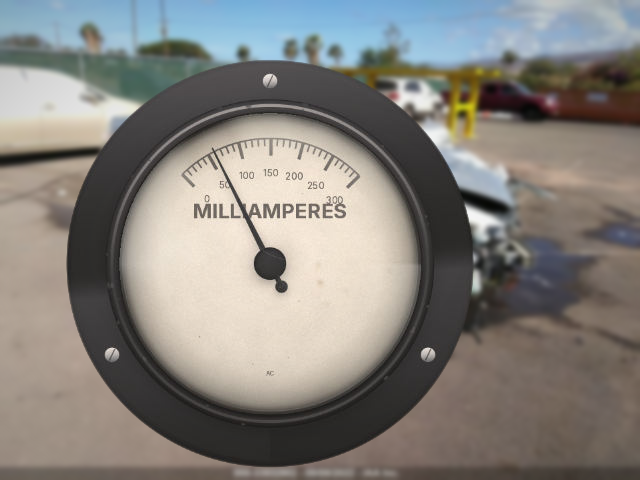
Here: 60 mA
